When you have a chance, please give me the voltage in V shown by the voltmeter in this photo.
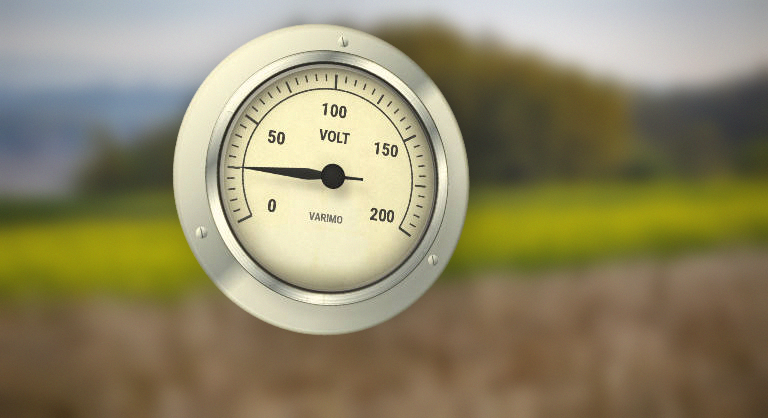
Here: 25 V
